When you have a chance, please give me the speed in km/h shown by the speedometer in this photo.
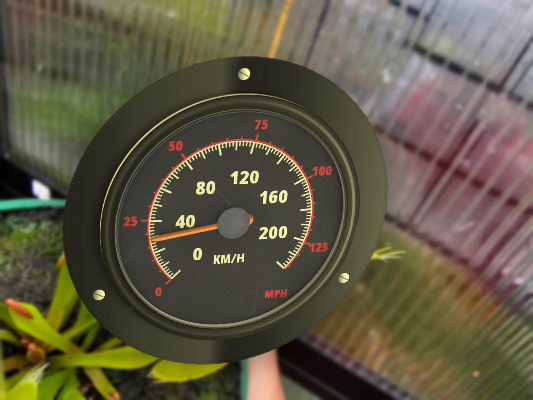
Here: 30 km/h
